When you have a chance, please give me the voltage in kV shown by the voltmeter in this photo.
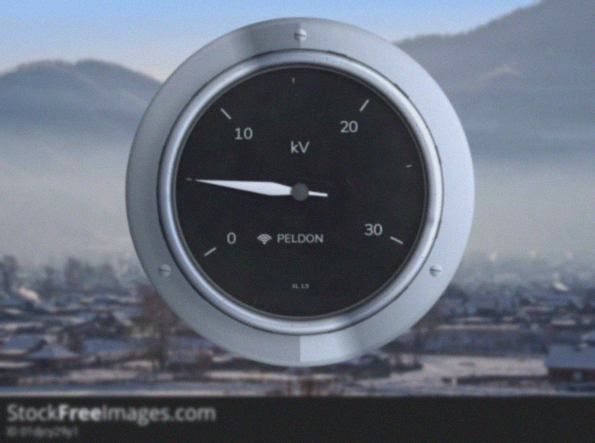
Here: 5 kV
